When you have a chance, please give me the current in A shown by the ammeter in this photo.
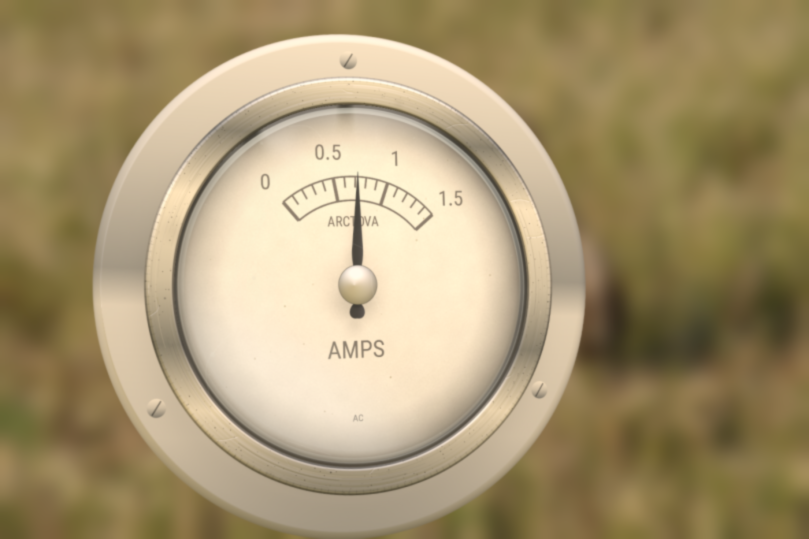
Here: 0.7 A
